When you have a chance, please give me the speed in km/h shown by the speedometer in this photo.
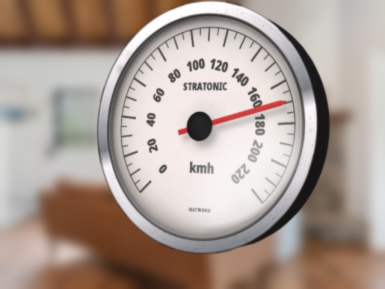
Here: 170 km/h
